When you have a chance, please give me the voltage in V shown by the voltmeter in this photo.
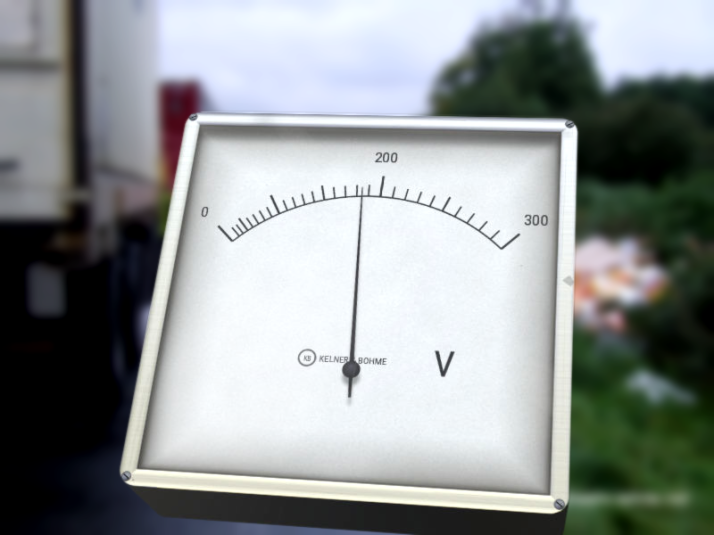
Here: 185 V
